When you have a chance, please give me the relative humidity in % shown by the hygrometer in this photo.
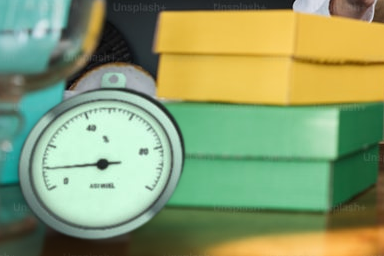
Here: 10 %
